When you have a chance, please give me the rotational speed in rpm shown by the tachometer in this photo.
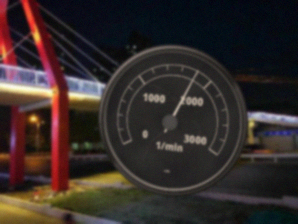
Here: 1800 rpm
